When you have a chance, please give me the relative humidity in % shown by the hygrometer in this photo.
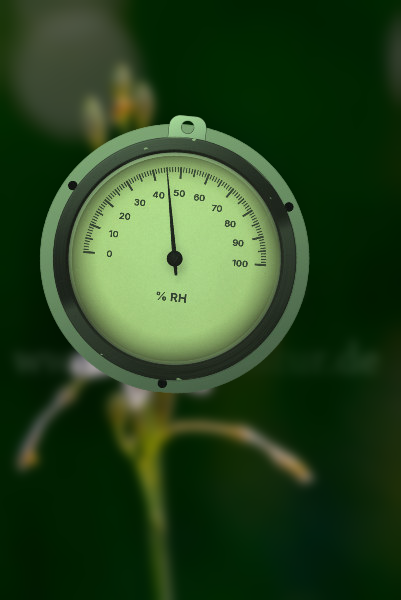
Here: 45 %
